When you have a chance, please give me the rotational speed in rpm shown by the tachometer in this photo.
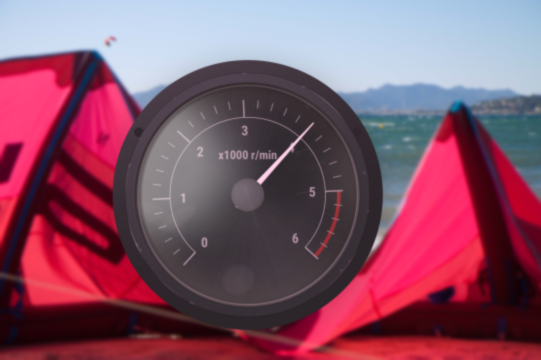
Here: 4000 rpm
